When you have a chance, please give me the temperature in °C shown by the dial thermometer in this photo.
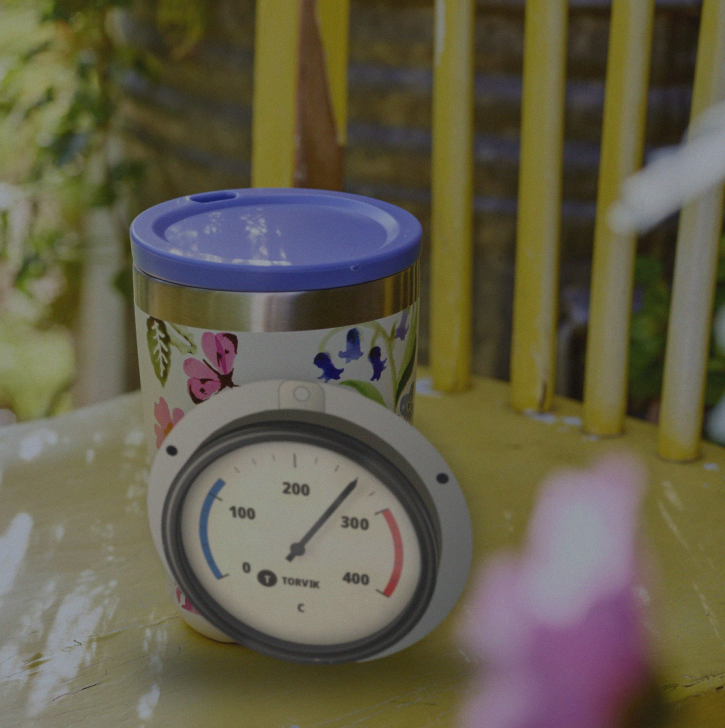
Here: 260 °C
